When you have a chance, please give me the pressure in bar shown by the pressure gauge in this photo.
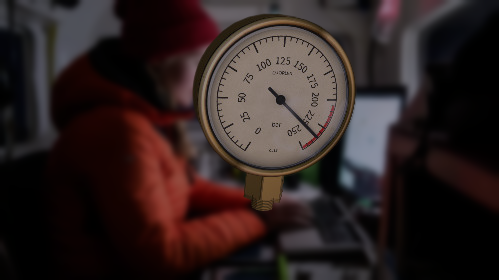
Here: 235 bar
